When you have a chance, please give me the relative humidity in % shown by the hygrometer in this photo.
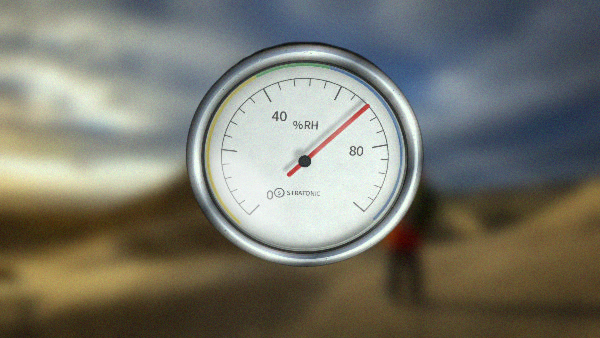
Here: 68 %
